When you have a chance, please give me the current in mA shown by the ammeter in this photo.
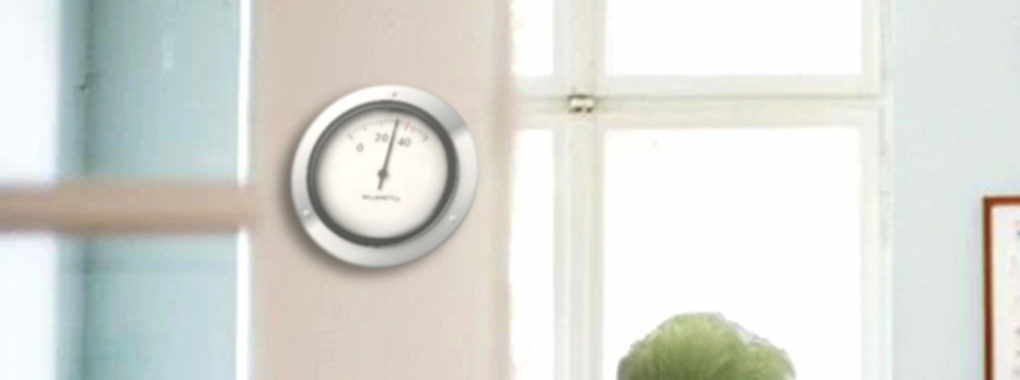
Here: 30 mA
